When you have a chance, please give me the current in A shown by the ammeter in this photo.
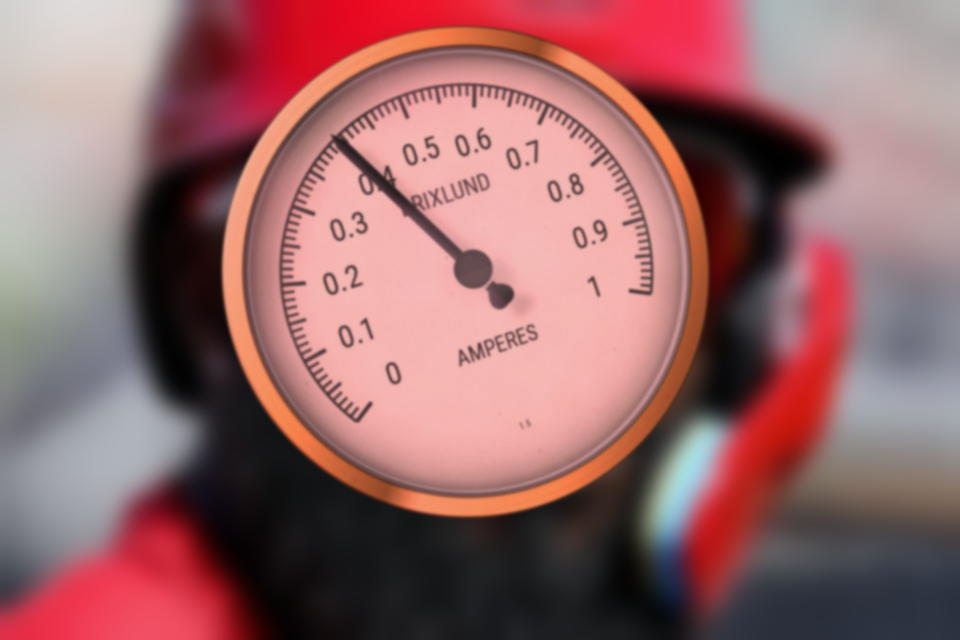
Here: 0.4 A
